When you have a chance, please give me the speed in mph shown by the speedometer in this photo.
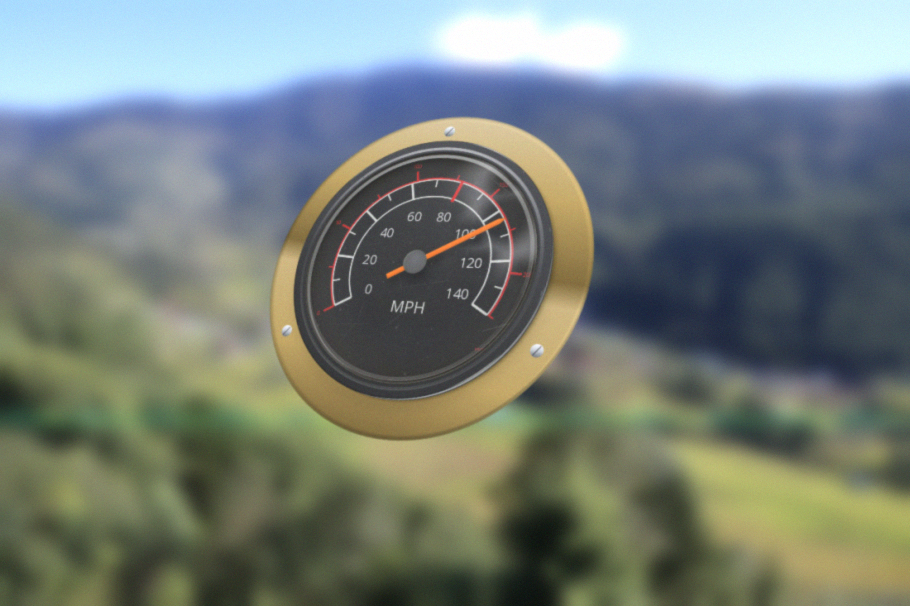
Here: 105 mph
